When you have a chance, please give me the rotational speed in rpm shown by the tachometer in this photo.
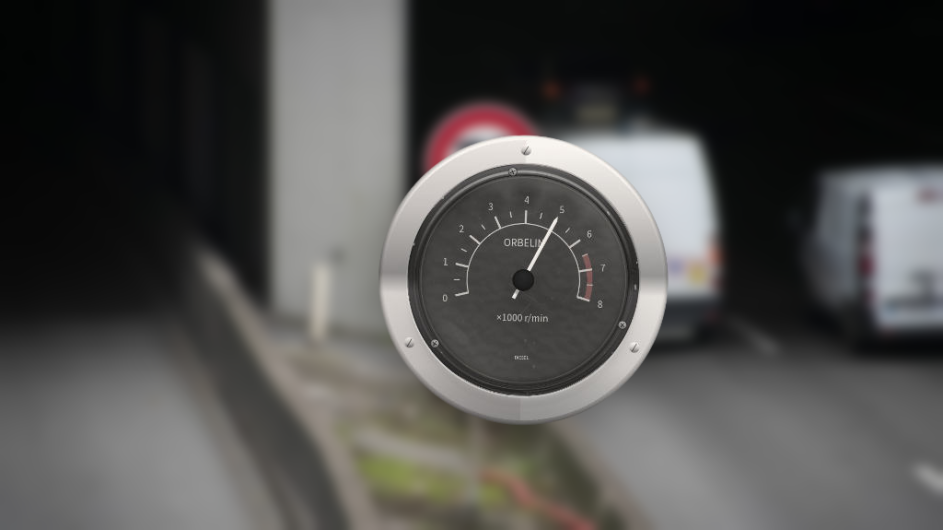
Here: 5000 rpm
